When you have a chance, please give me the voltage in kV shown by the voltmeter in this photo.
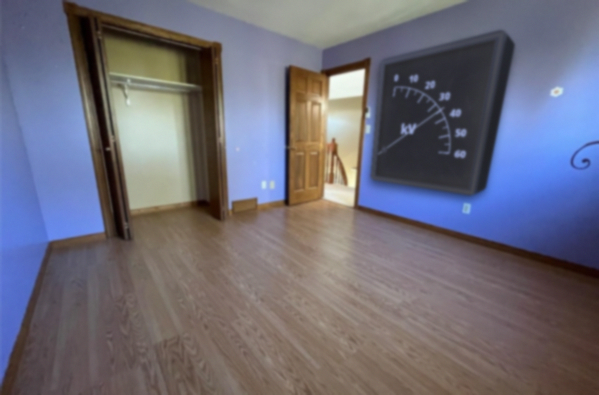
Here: 35 kV
